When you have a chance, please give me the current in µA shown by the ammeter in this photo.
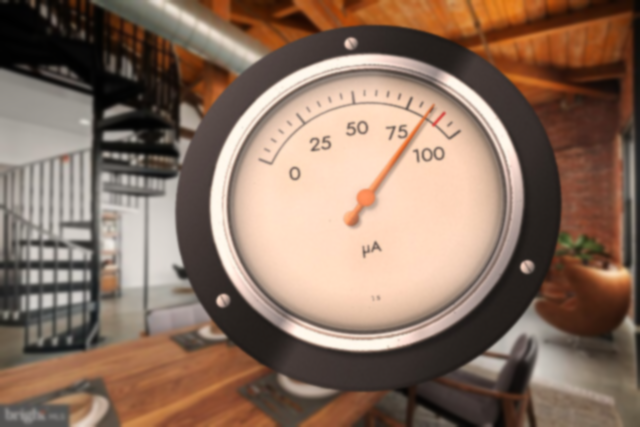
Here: 85 µA
